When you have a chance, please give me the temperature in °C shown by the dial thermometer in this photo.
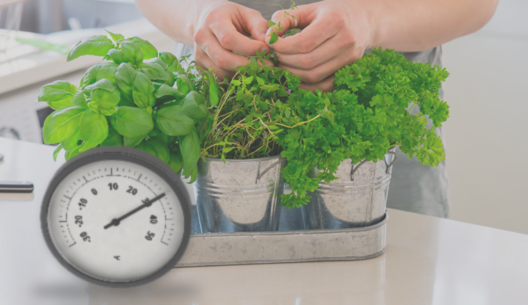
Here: 30 °C
